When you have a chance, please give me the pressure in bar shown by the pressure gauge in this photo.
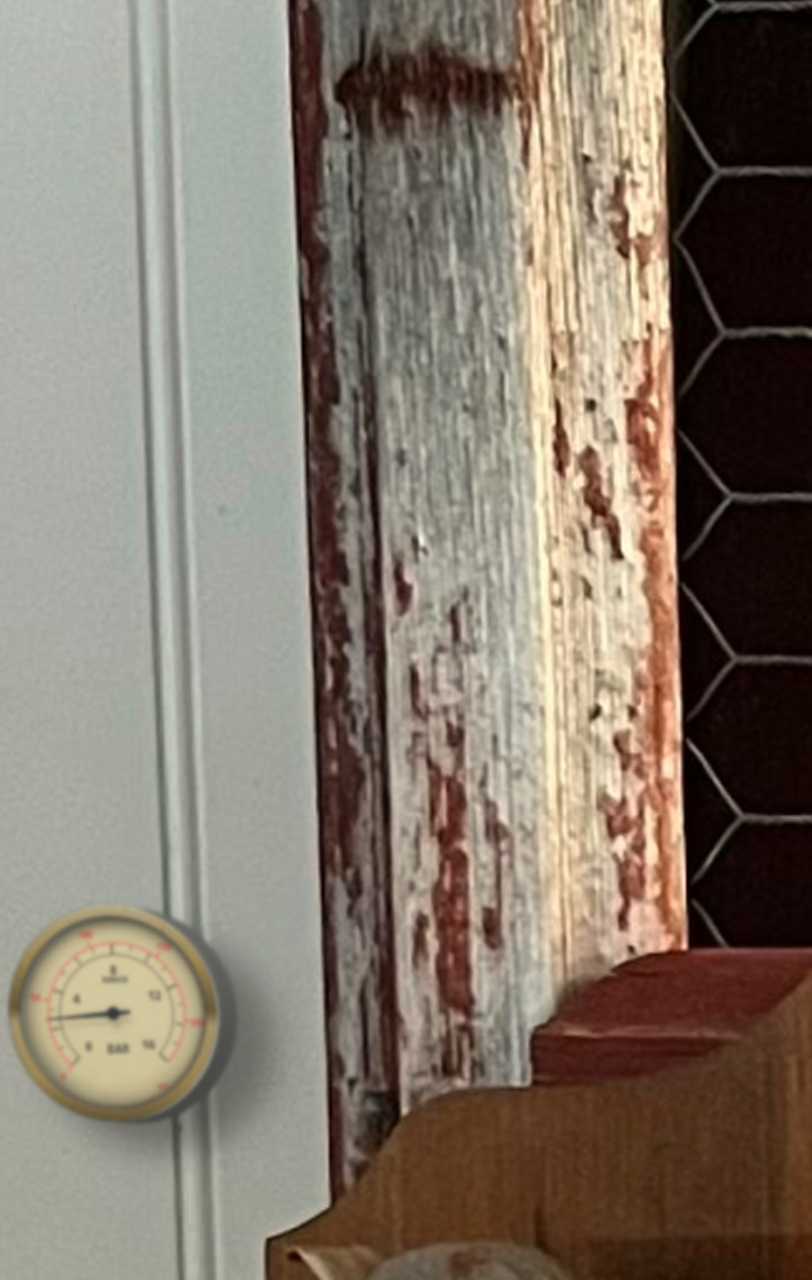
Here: 2.5 bar
